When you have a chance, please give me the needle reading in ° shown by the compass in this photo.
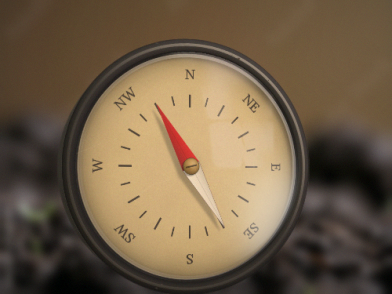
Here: 330 °
